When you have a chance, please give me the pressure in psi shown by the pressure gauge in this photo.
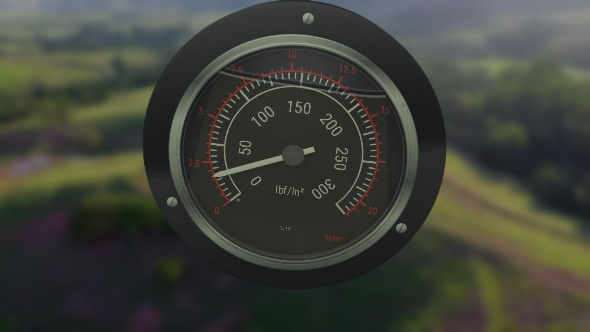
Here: 25 psi
